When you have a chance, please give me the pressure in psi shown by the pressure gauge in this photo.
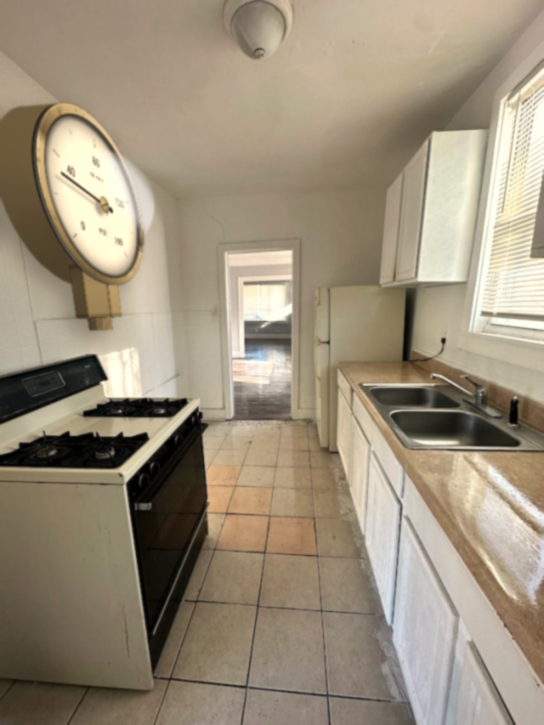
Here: 30 psi
